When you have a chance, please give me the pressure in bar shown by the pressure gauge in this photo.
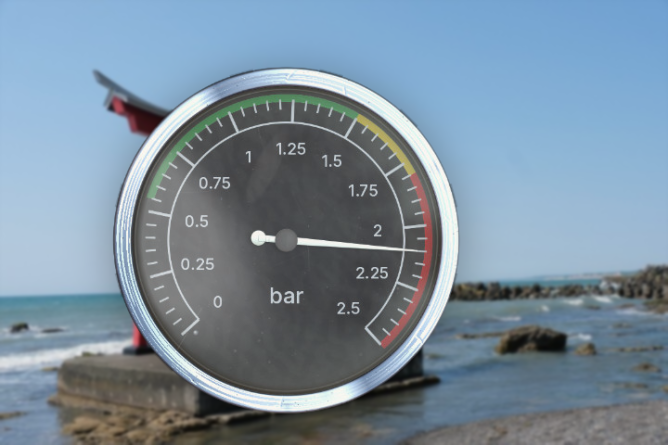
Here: 2.1 bar
